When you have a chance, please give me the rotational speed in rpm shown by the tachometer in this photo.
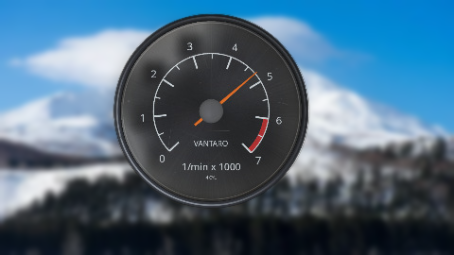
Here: 4750 rpm
